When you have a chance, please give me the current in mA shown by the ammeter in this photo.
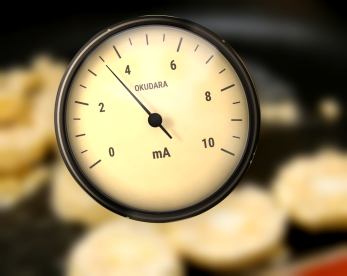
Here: 3.5 mA
